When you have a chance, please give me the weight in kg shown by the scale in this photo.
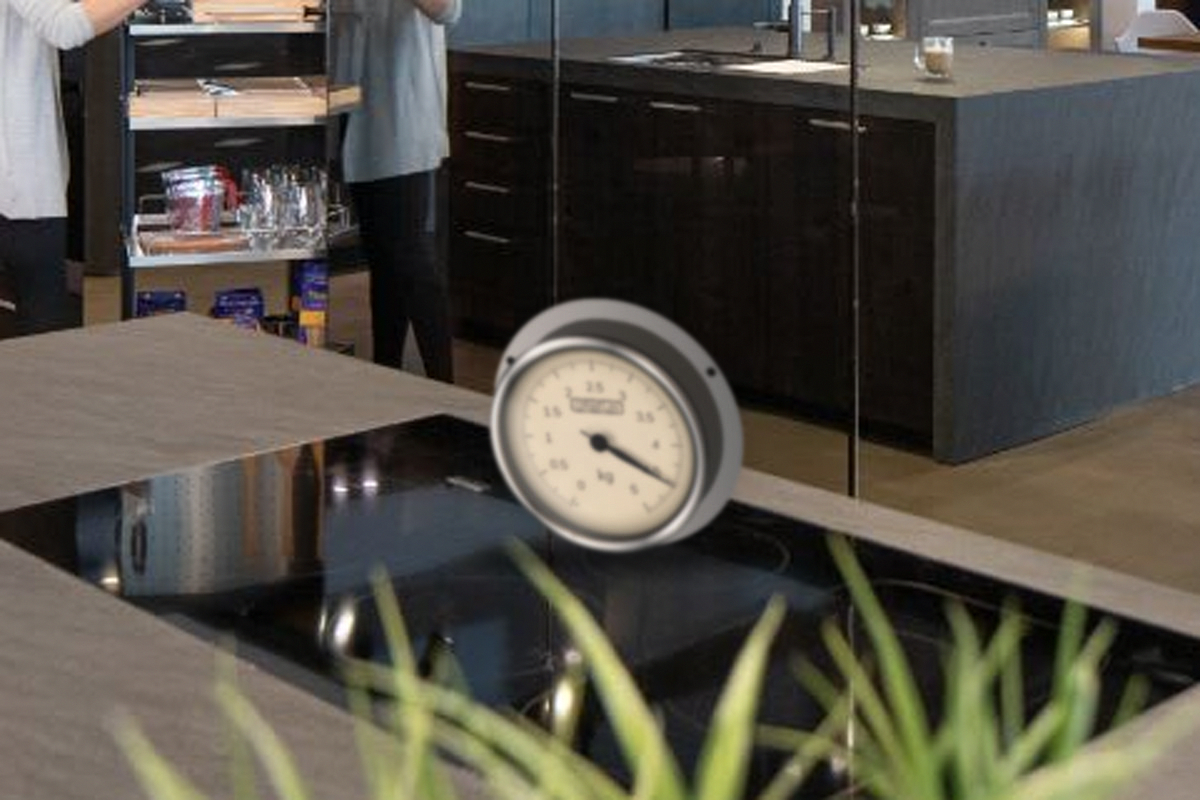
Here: 4.5 kg
